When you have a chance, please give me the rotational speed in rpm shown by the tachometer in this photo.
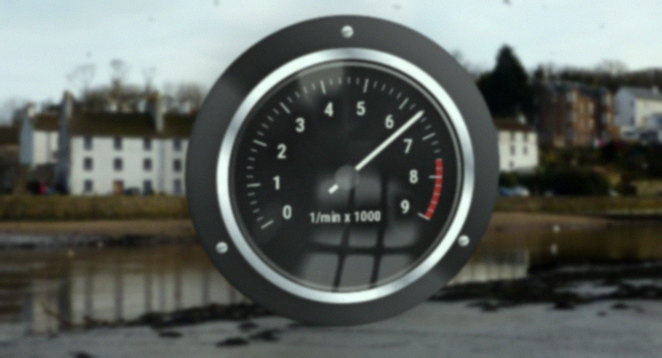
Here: 6400 rpm
